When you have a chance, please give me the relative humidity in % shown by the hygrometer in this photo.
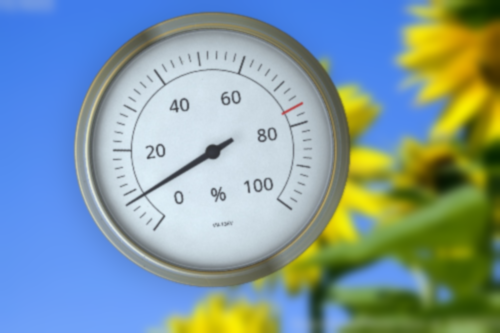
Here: 8 %
